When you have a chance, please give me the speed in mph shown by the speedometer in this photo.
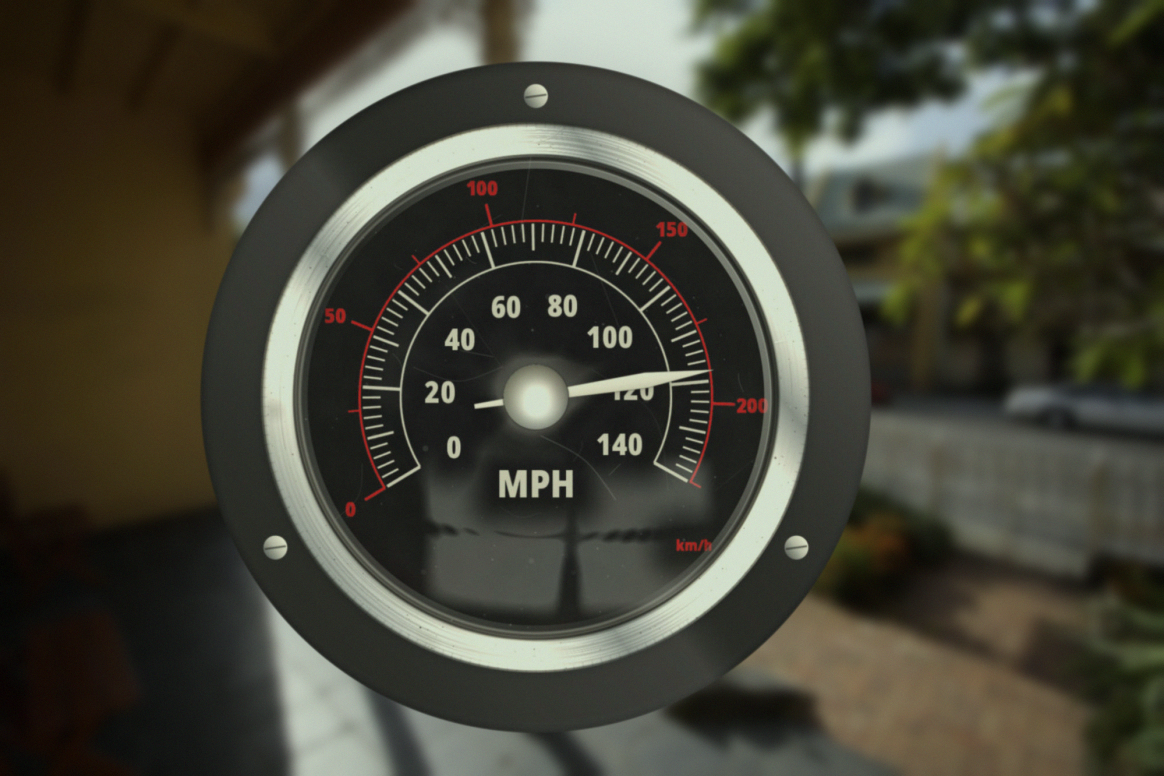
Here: 118 mph
